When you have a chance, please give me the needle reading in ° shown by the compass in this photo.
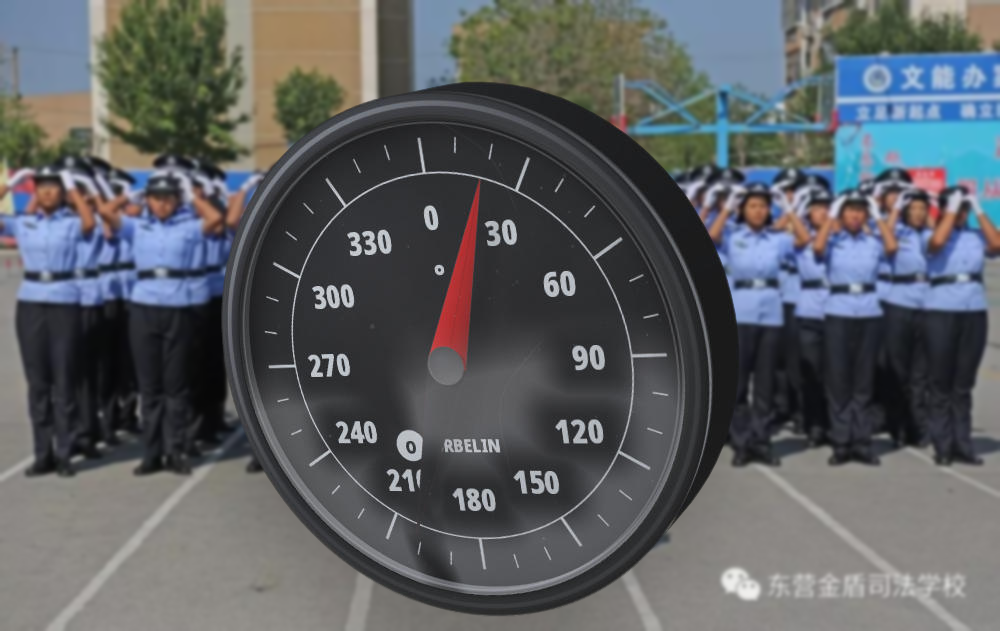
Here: 20 °
